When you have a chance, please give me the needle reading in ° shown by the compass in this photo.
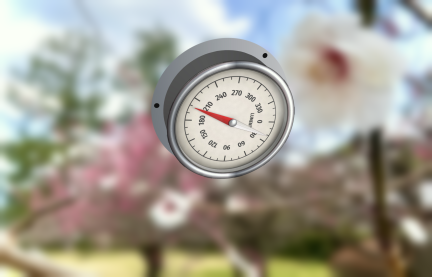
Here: 200 °
